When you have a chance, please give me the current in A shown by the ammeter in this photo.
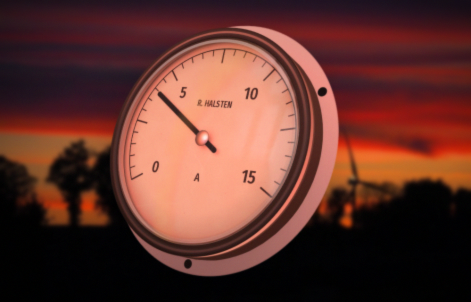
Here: 4 A
